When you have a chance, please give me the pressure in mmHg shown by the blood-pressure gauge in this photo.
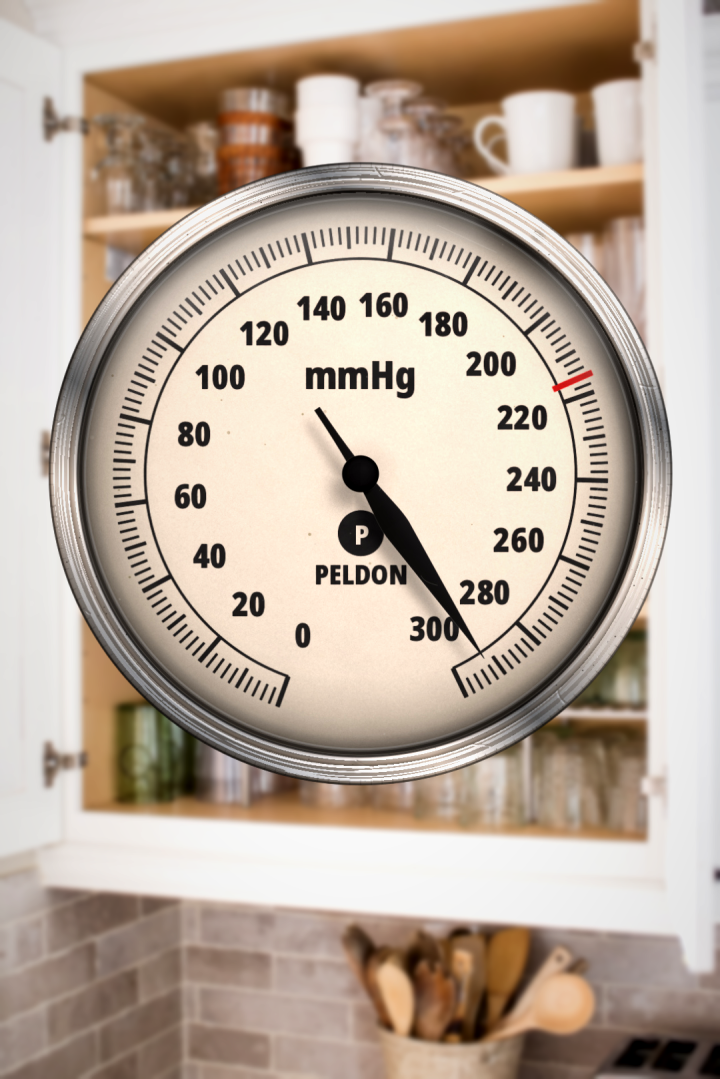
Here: 292 mmHg
